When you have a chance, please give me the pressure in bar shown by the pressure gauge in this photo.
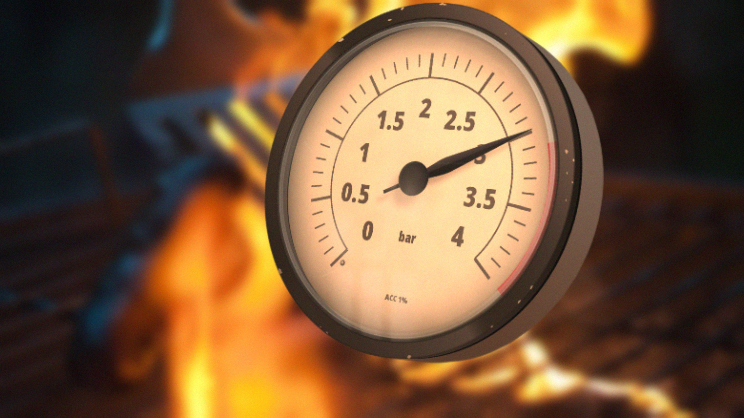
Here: 3 bar
